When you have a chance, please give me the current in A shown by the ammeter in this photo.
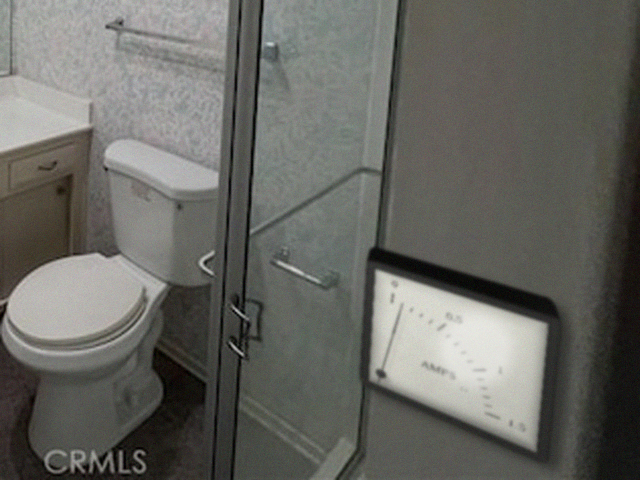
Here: 0.1 A
